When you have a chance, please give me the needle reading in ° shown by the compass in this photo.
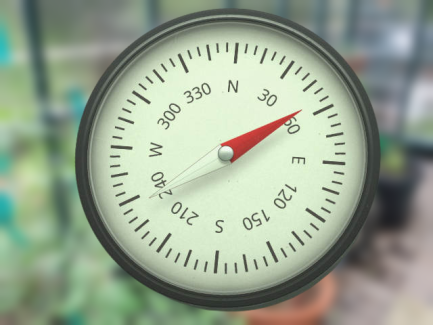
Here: 55 °
